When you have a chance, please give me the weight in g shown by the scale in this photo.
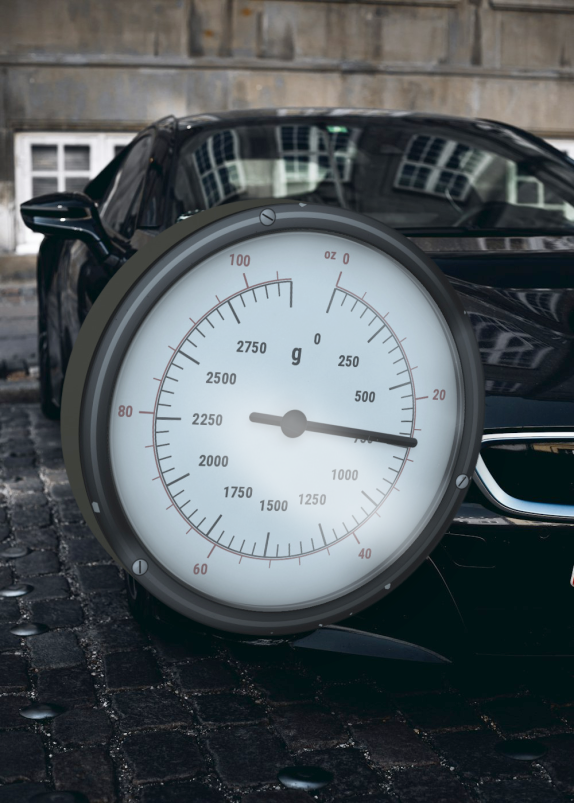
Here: 725 g
